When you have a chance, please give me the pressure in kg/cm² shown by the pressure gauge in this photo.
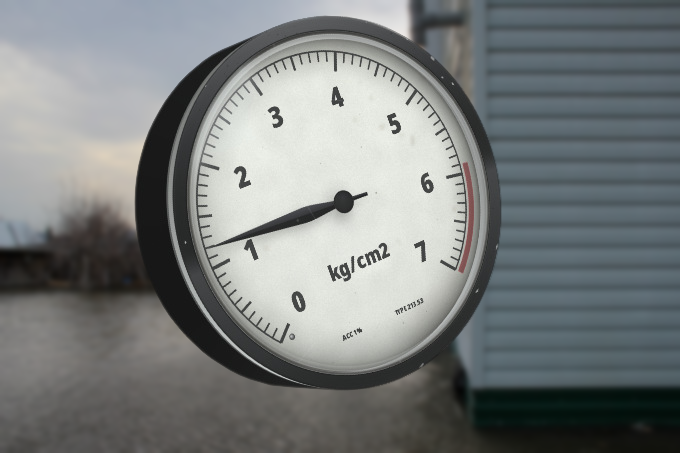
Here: 1.2 kg/cm²
